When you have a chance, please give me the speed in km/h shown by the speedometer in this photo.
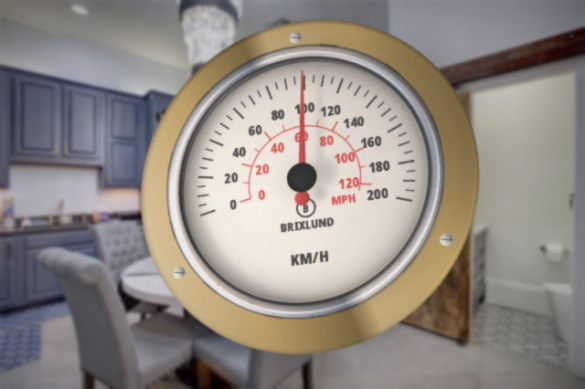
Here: 100 km/h
